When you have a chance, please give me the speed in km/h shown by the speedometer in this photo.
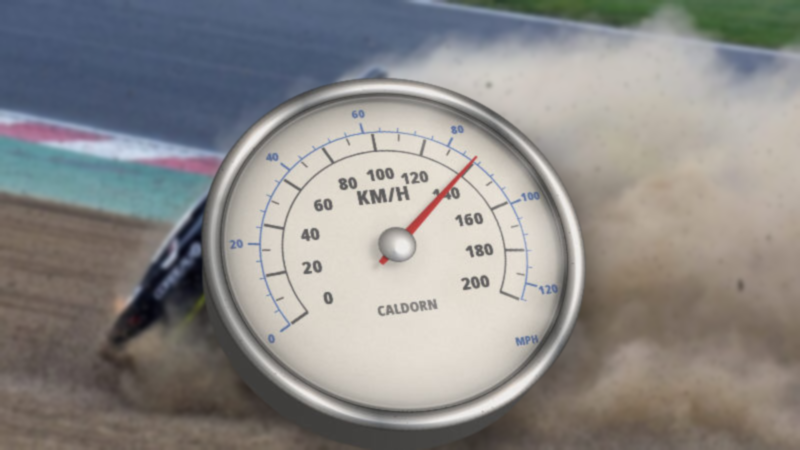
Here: 140 km/h
